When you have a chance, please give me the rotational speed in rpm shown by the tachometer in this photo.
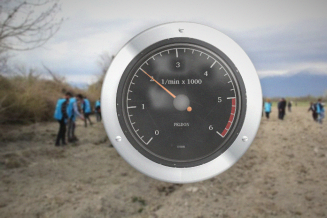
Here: 2000 rpm
